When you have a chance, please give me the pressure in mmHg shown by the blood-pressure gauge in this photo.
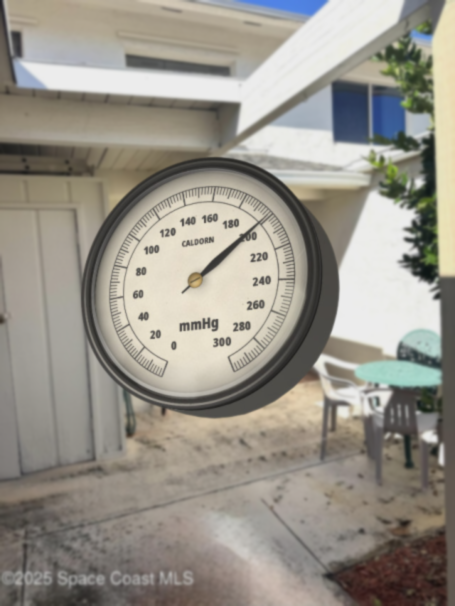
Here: 200 mmHg
